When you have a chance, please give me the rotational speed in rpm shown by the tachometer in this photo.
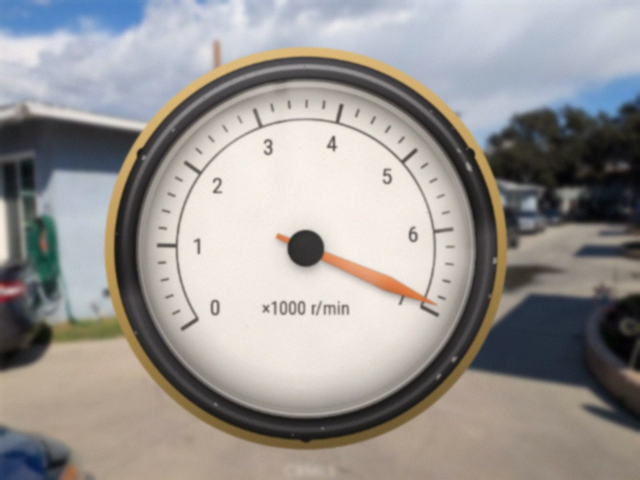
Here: 6900 rpm
